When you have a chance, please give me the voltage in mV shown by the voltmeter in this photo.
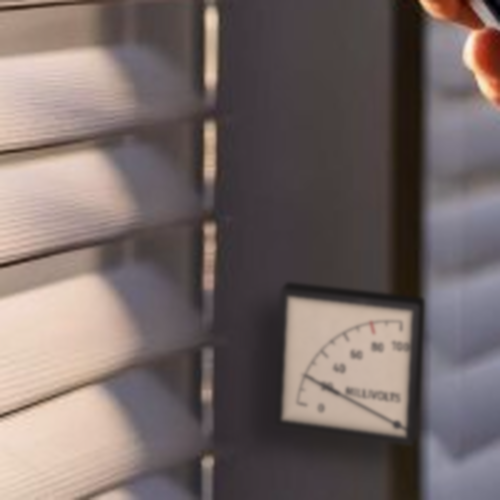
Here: 20 mV
